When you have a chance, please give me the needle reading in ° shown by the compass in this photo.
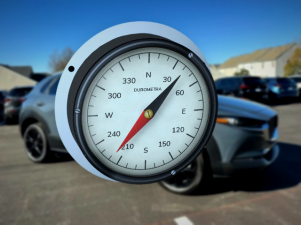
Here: 220 °
